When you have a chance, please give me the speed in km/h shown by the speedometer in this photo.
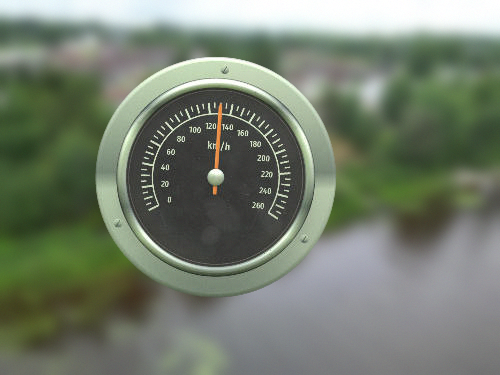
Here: 130 km/h
